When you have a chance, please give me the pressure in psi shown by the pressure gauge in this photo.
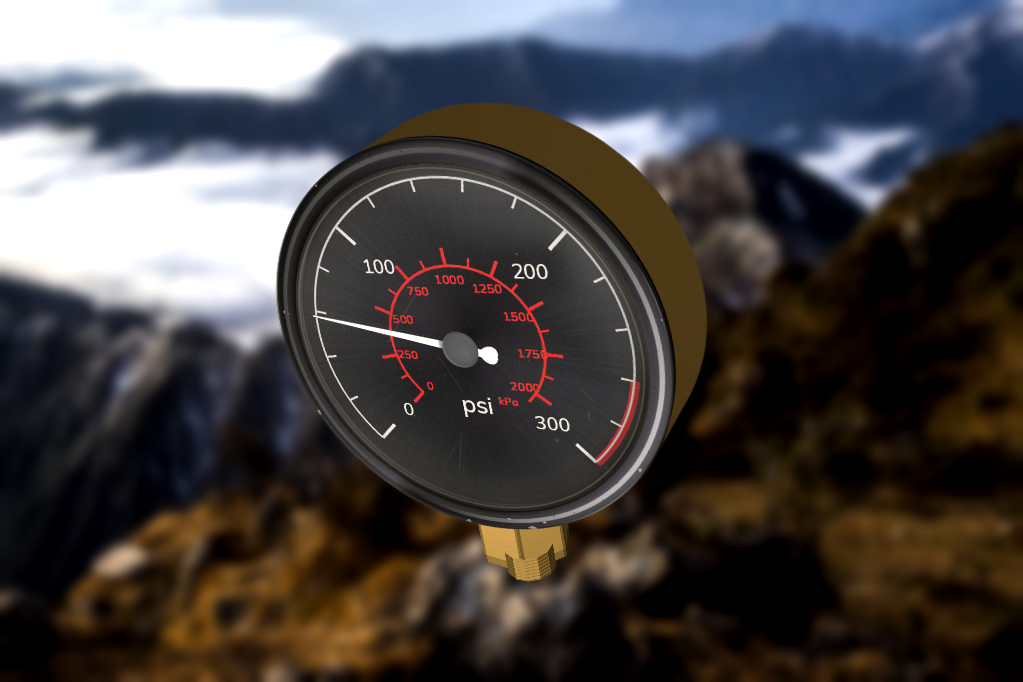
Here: 60 psi
